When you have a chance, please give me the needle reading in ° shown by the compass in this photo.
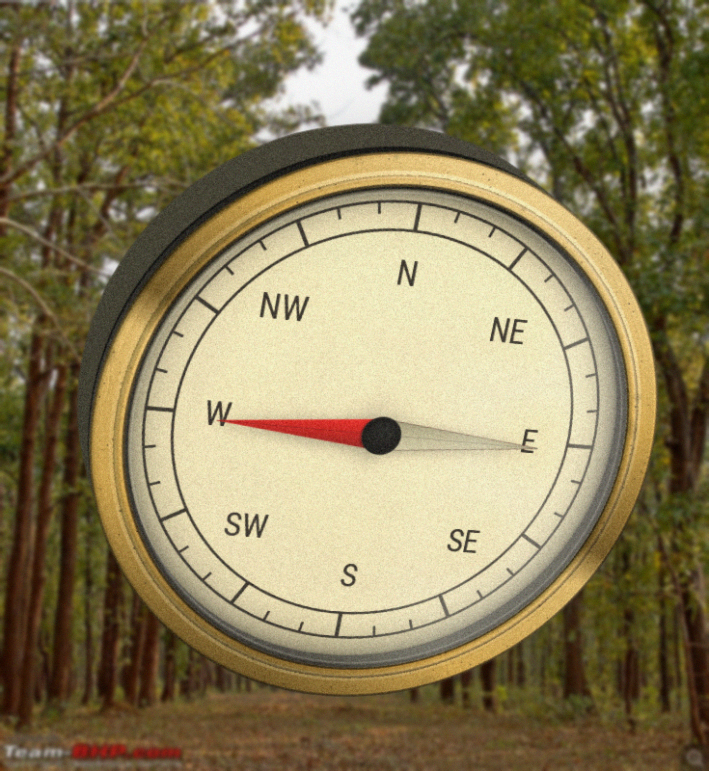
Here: 270 °
